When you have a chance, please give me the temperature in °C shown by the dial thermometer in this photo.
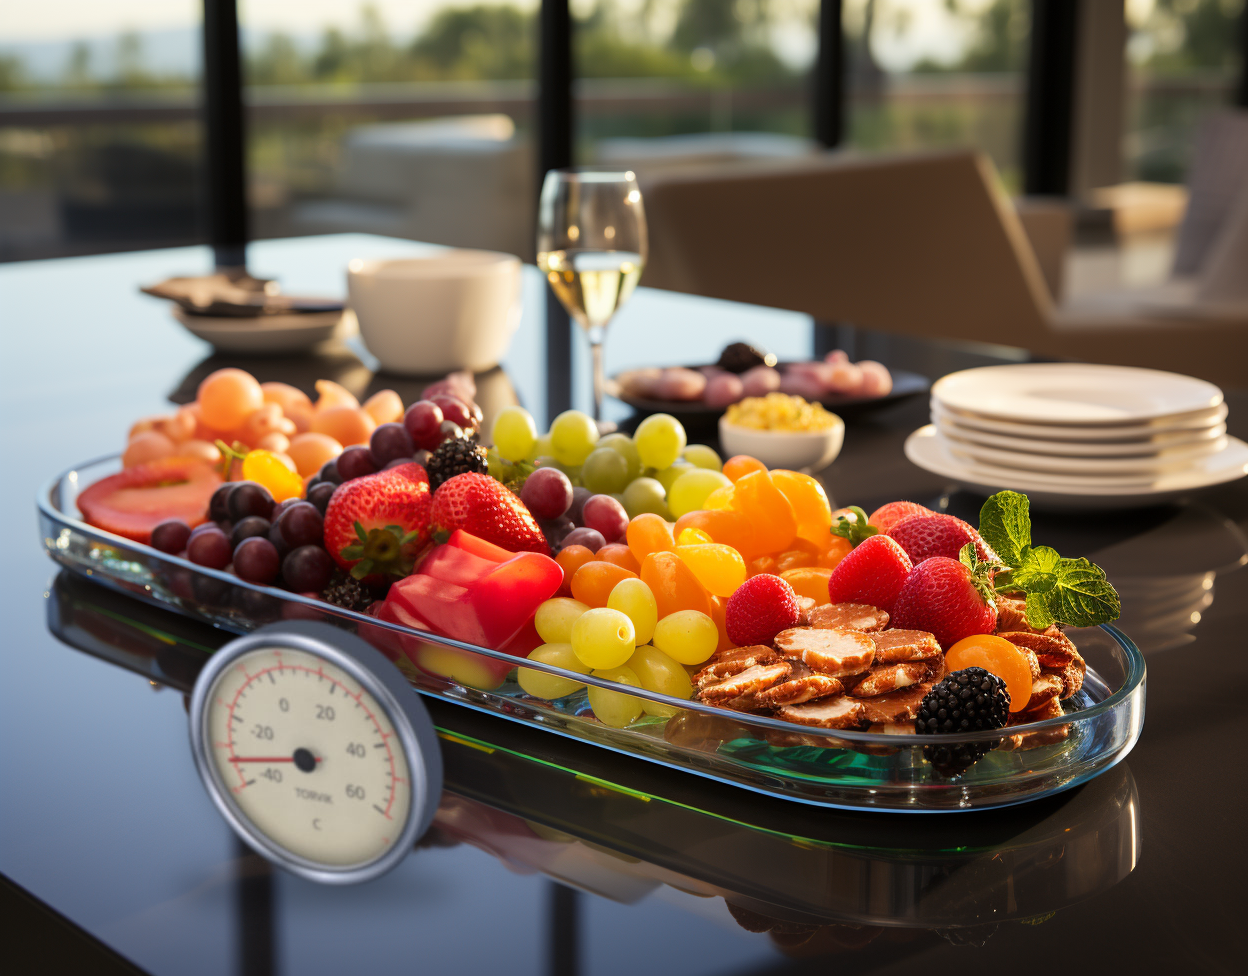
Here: -32 °C
